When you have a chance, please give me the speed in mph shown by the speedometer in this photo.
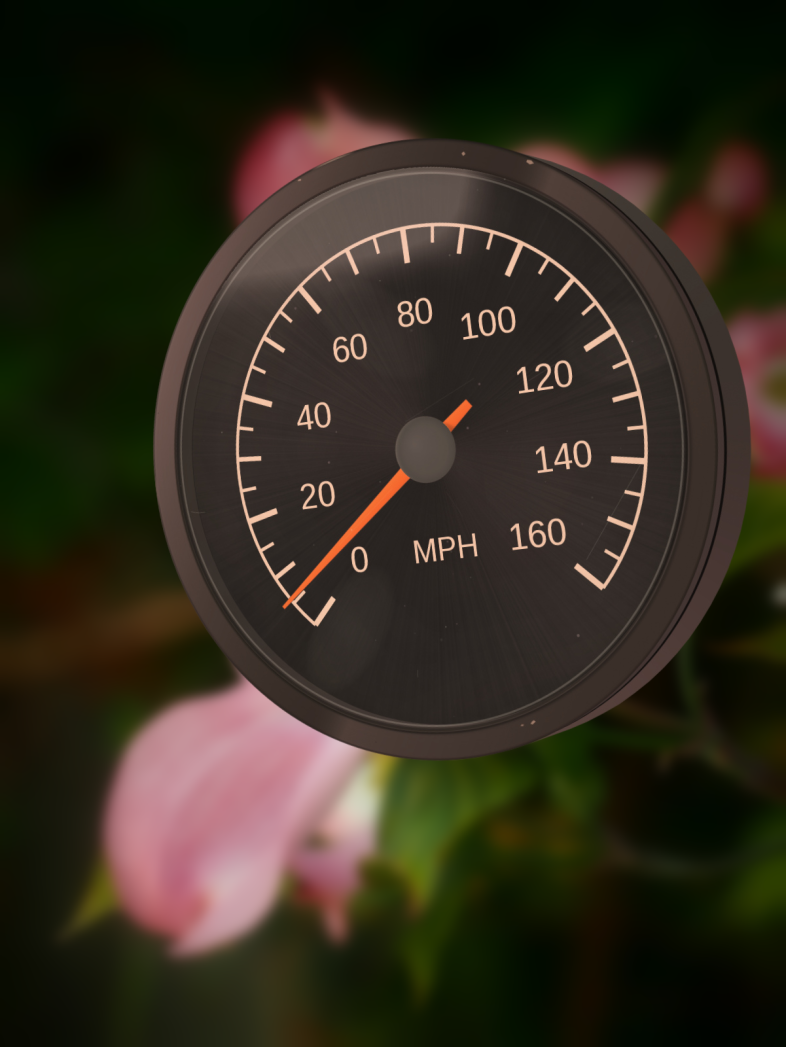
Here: 5 mph
